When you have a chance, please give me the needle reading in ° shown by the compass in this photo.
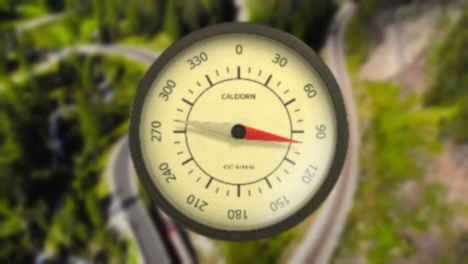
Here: 100 °
